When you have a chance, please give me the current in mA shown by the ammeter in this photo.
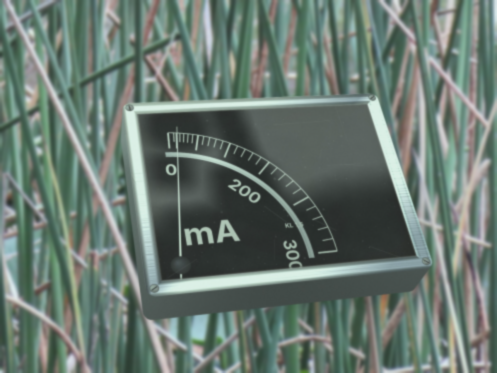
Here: 50 mA
